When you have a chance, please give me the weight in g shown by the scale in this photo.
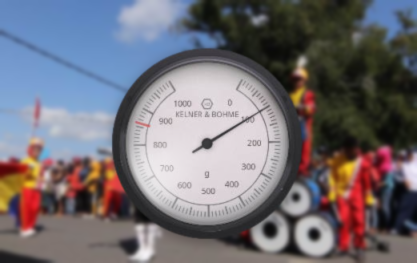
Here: 100 g
